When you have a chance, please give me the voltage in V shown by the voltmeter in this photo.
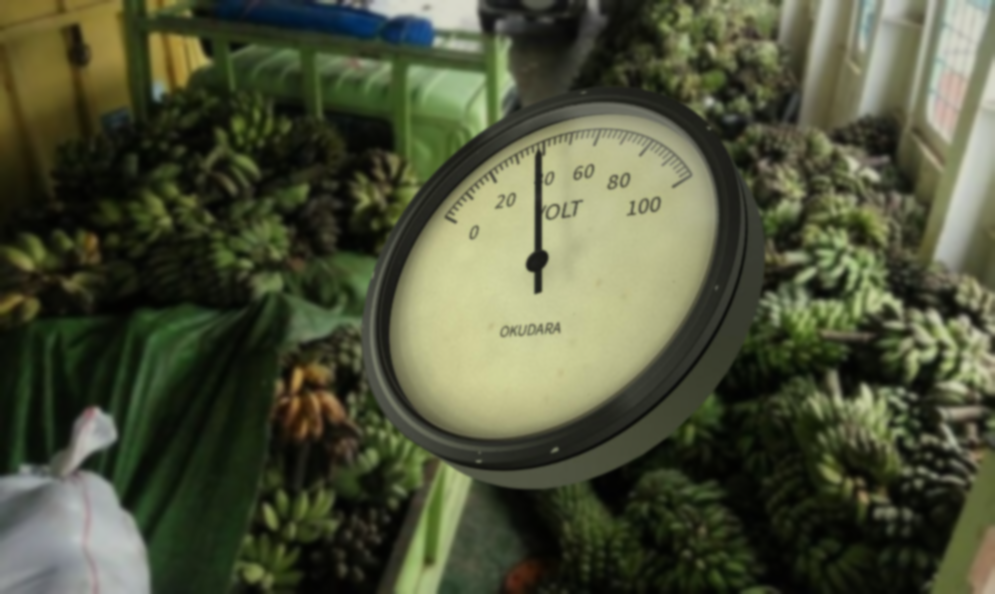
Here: 40 V
